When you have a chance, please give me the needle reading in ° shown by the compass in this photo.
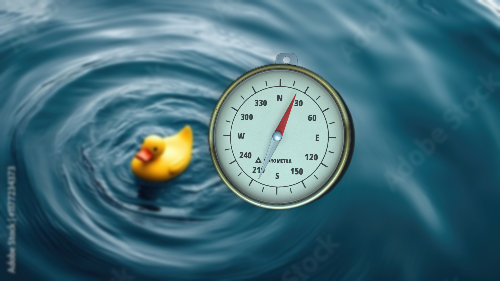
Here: 22.5 °
